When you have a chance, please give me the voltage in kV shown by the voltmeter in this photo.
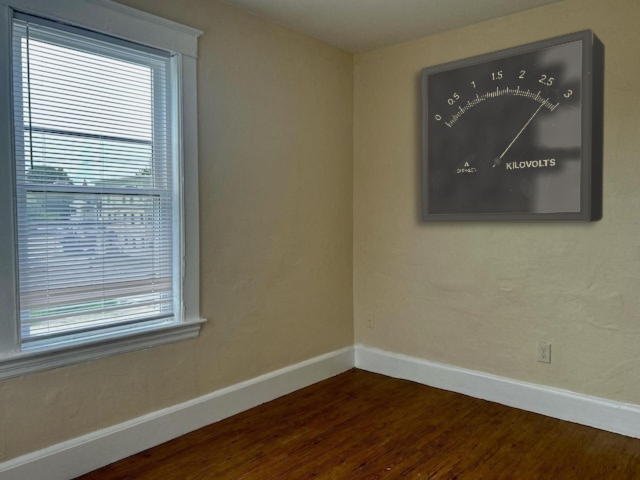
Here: 2.75 kV
